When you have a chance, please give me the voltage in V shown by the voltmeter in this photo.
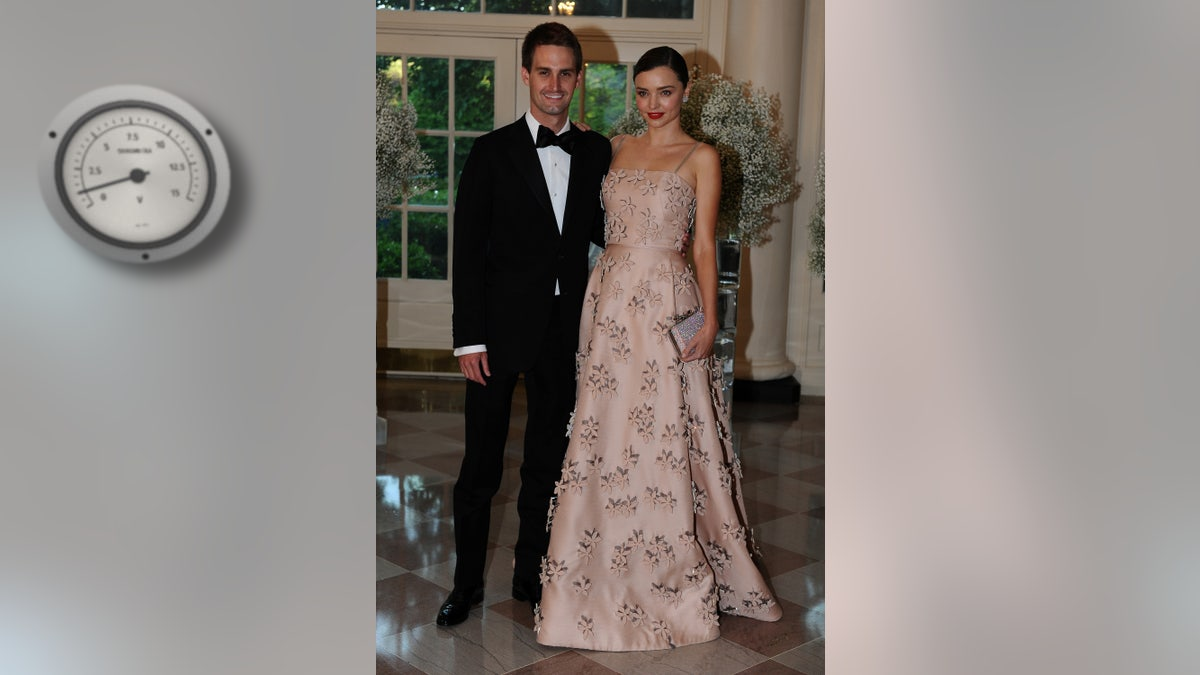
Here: 1 V
